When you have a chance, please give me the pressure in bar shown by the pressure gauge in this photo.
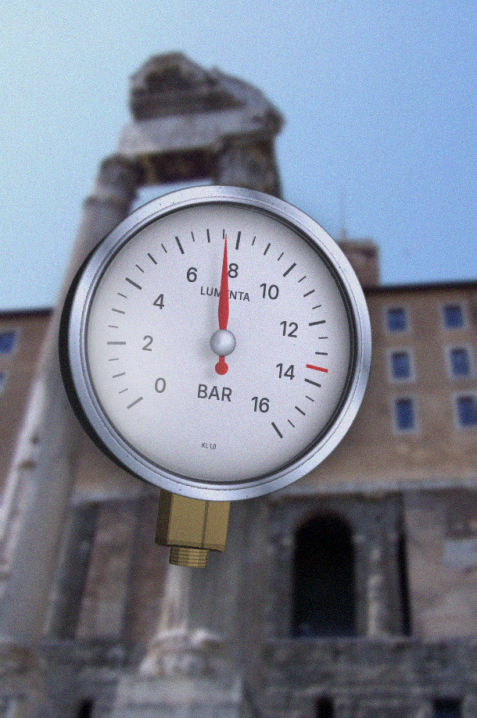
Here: 7.5 bar
